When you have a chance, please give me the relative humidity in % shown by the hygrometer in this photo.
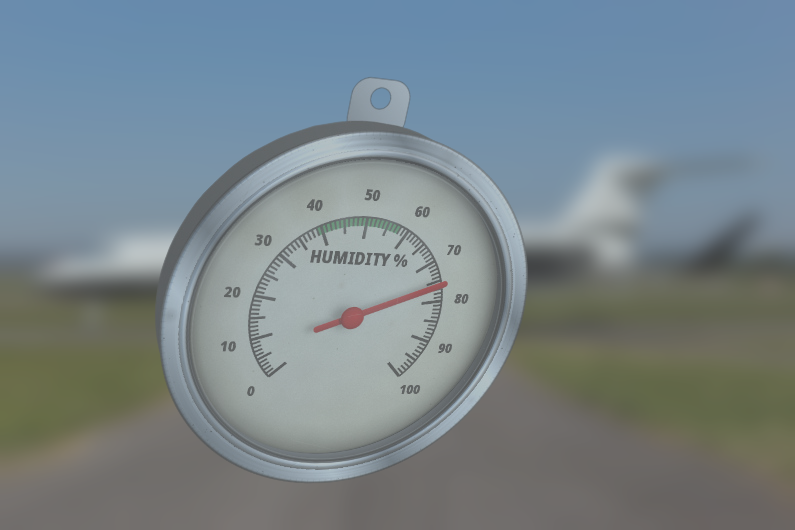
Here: 75 %
